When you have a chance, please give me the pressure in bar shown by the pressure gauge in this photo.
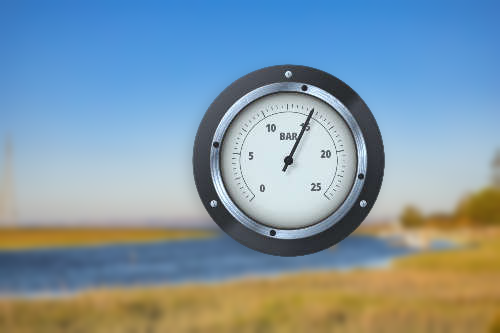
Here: 15 bar
